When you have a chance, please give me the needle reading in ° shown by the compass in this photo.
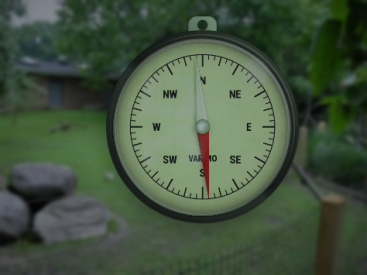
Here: 175 °
